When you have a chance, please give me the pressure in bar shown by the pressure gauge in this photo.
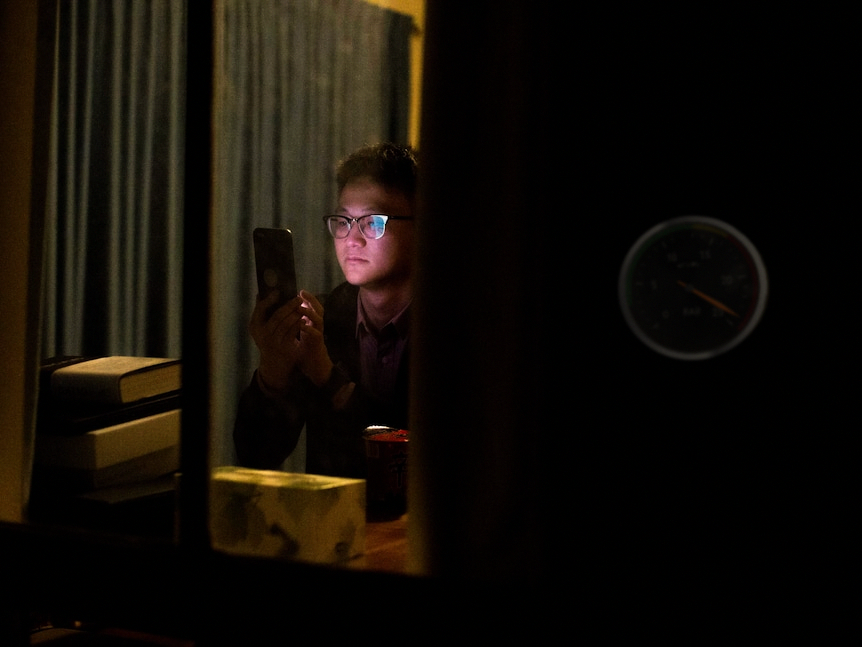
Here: 24 bar
